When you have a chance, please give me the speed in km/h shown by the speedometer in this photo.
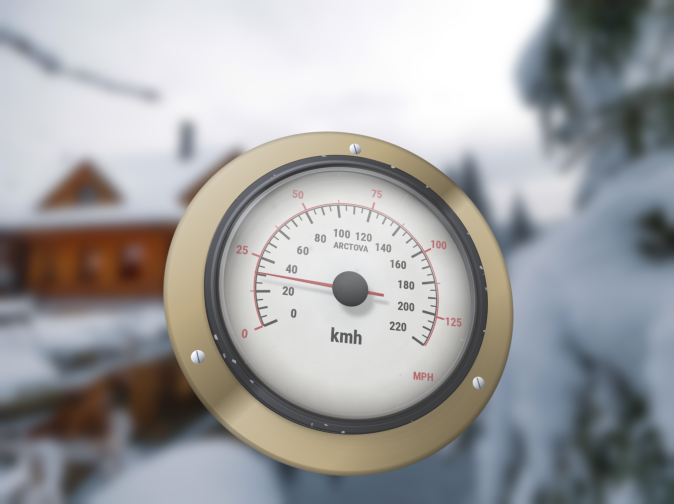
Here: 30 km/h
